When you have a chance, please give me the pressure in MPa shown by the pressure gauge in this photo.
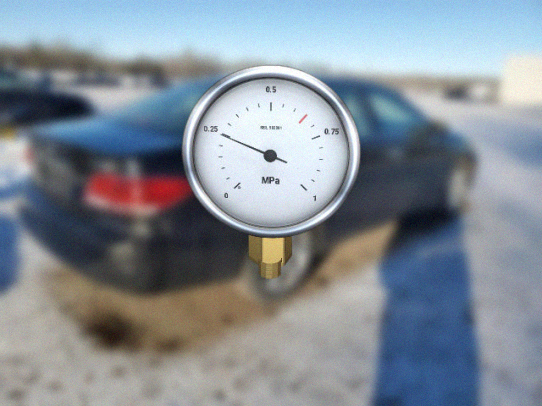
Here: 0.25 MPa
